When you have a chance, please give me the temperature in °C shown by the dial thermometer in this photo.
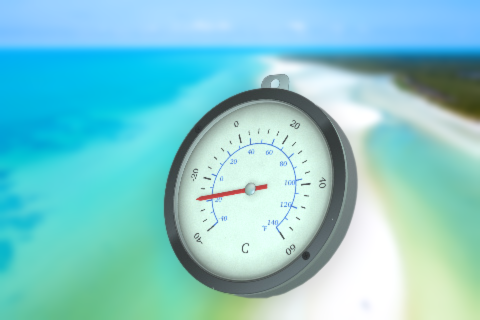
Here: -28 °C
